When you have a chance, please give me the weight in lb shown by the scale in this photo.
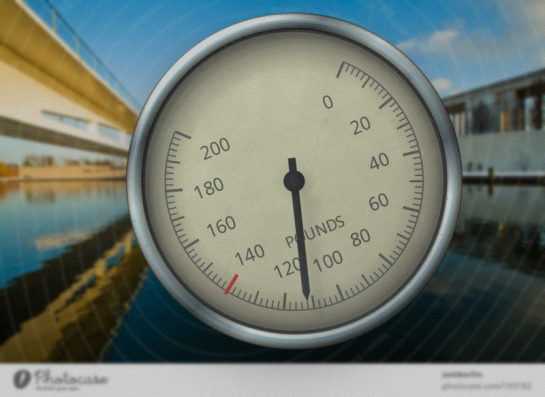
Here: 112 lb
